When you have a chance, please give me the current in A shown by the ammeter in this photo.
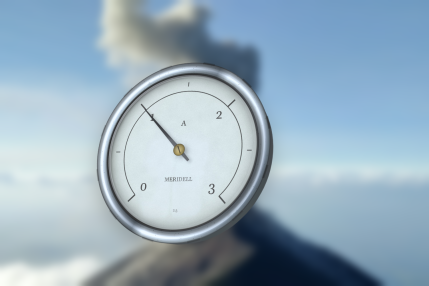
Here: 1 A
